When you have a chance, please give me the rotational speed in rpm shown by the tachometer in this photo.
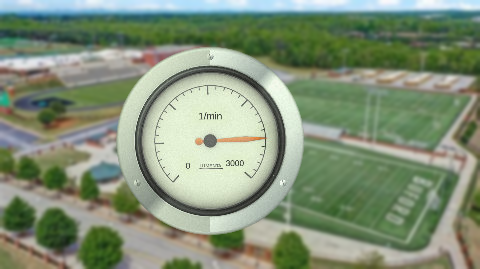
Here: 2500 rpm
